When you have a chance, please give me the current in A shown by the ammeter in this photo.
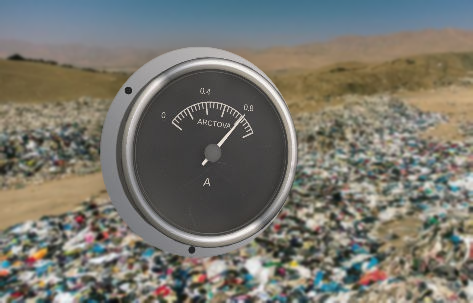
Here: 0.8 A
